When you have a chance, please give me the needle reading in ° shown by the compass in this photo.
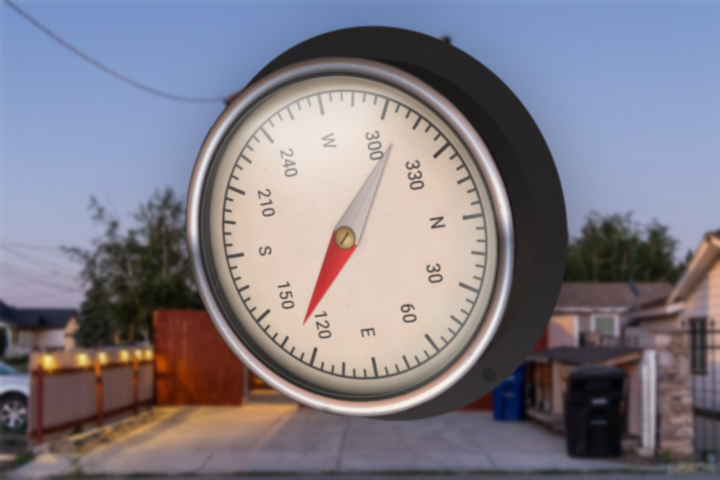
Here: 130 °
